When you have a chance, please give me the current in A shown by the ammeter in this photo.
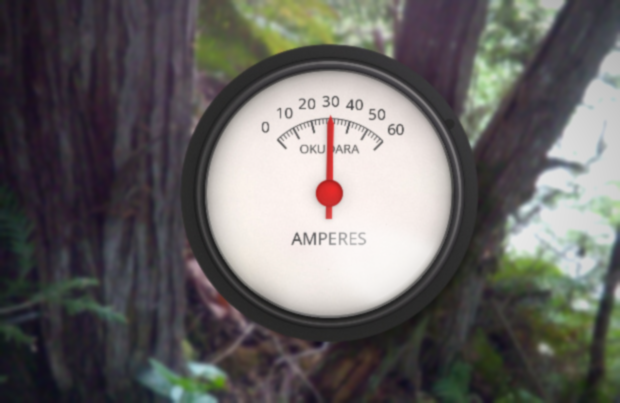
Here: 30 A
